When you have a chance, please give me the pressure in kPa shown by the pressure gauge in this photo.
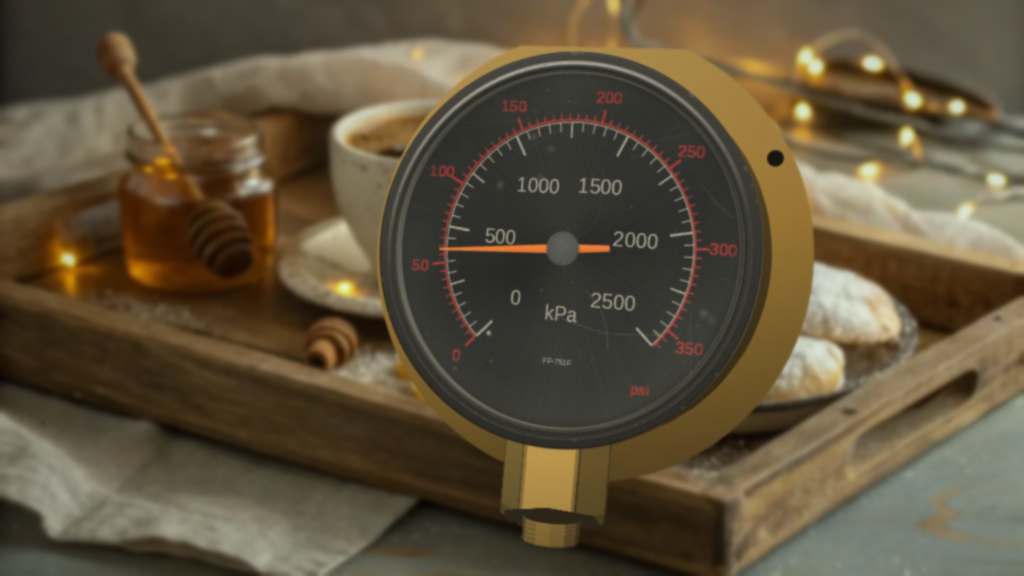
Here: 400 kPa
